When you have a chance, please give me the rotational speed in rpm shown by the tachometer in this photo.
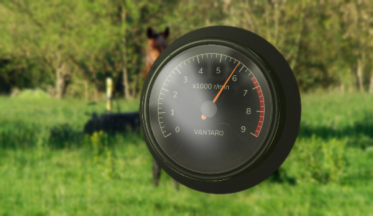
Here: 5800 rpm
